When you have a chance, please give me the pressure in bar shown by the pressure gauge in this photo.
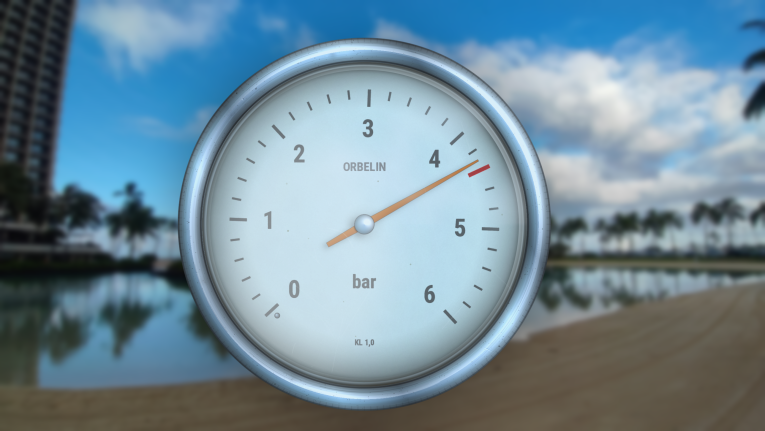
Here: 4.3 bar
